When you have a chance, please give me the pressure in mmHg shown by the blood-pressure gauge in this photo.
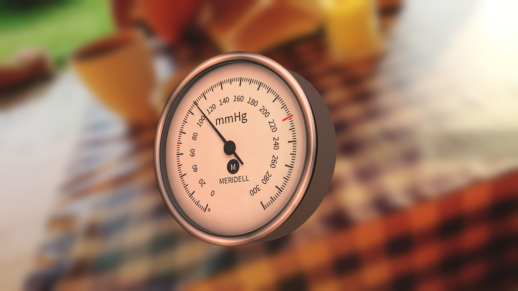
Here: 110 mmHg
